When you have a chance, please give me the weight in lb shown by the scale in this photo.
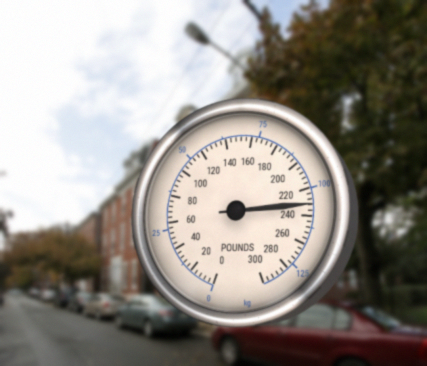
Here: 232 lb
